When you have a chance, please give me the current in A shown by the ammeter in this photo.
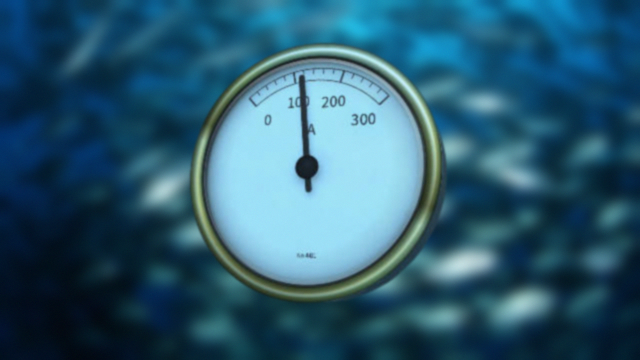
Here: 120 A
